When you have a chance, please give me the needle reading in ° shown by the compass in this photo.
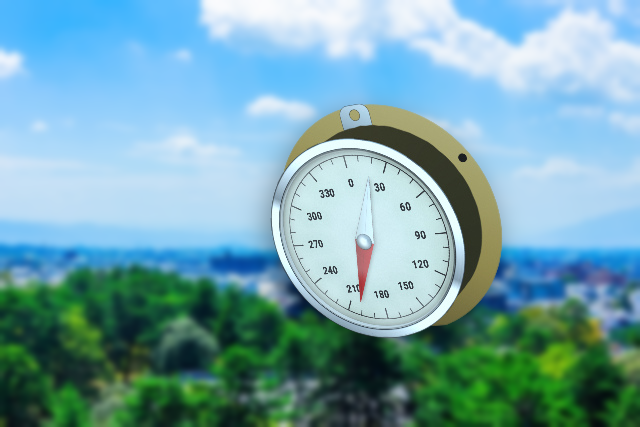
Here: 200 °
